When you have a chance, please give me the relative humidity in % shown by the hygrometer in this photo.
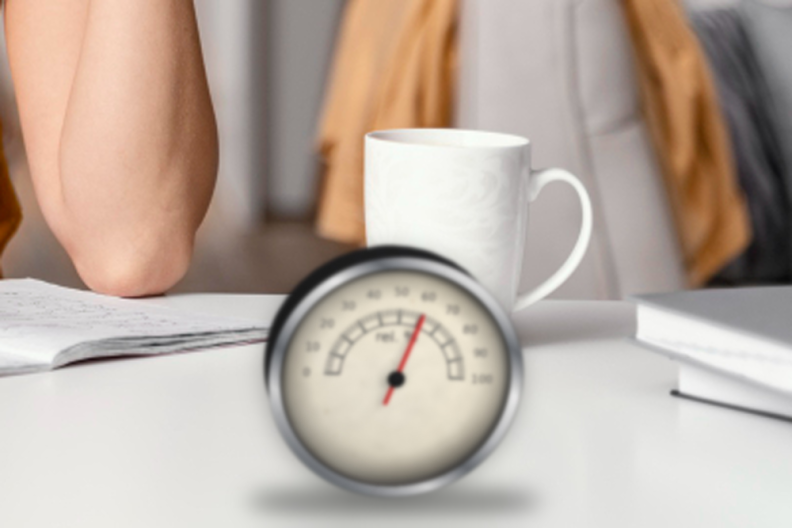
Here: 60 %
